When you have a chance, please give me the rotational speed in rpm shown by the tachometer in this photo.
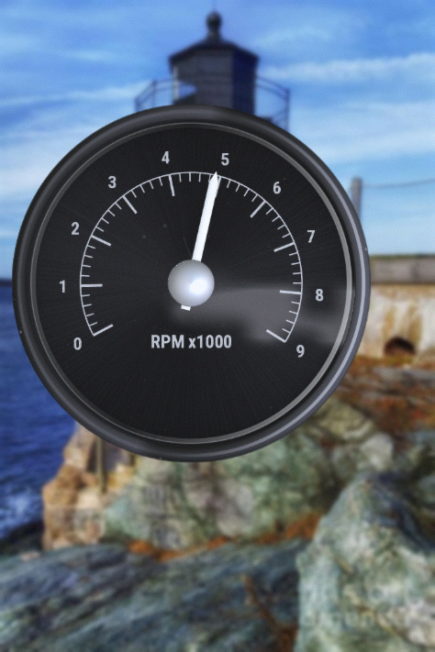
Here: 4900 rpm
